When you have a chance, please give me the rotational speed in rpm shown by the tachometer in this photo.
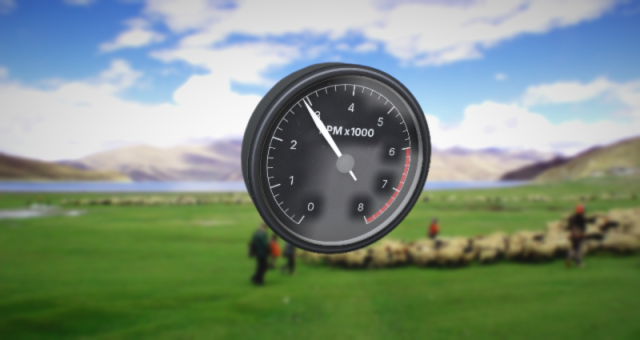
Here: 2900 rpm
